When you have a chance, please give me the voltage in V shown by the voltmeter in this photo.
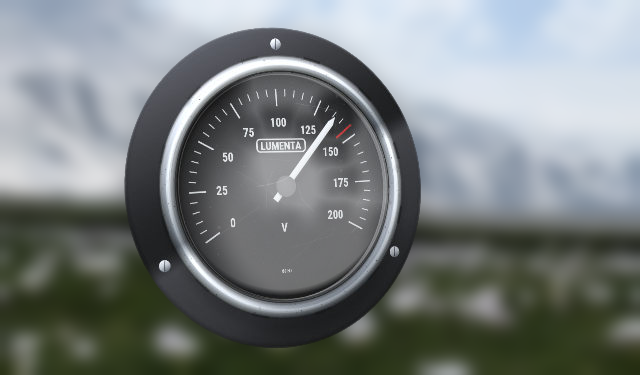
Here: 135 V
